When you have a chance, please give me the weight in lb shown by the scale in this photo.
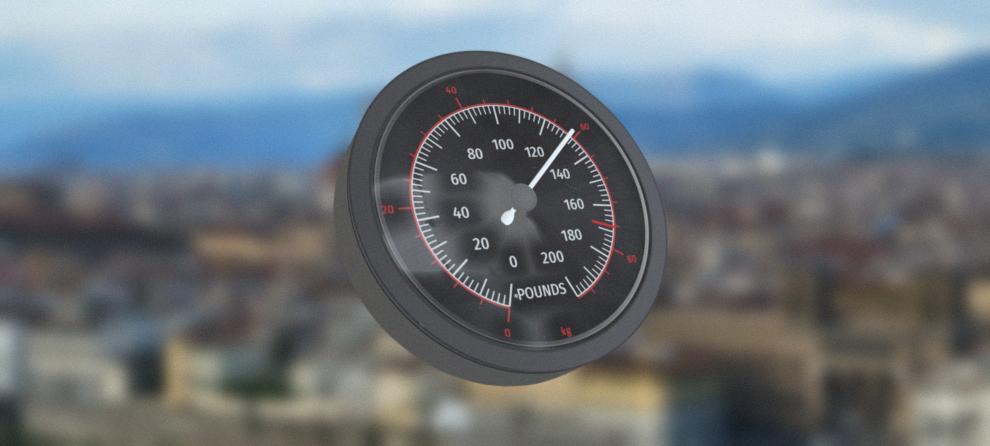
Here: 130 lb
